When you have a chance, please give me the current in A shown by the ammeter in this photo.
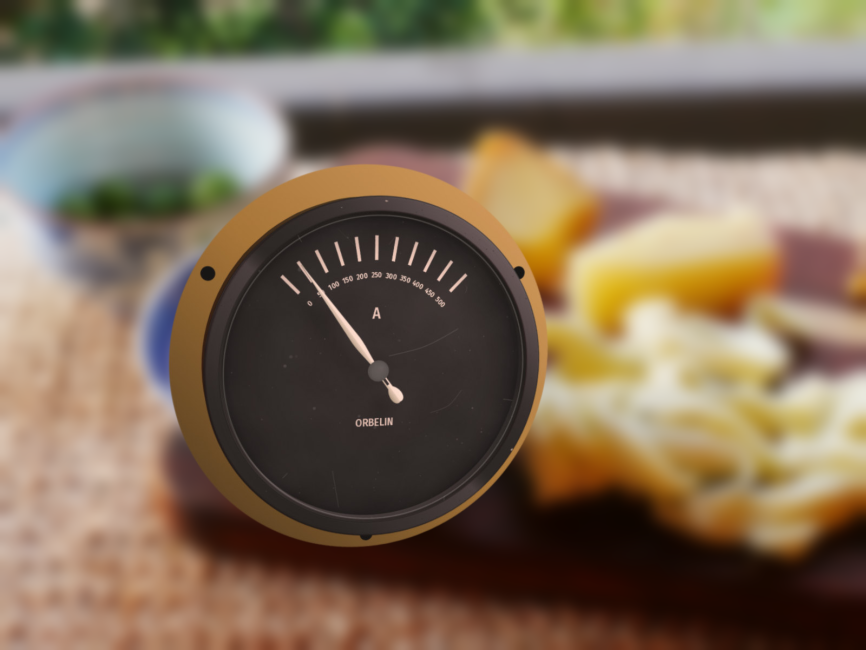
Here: 50 A
